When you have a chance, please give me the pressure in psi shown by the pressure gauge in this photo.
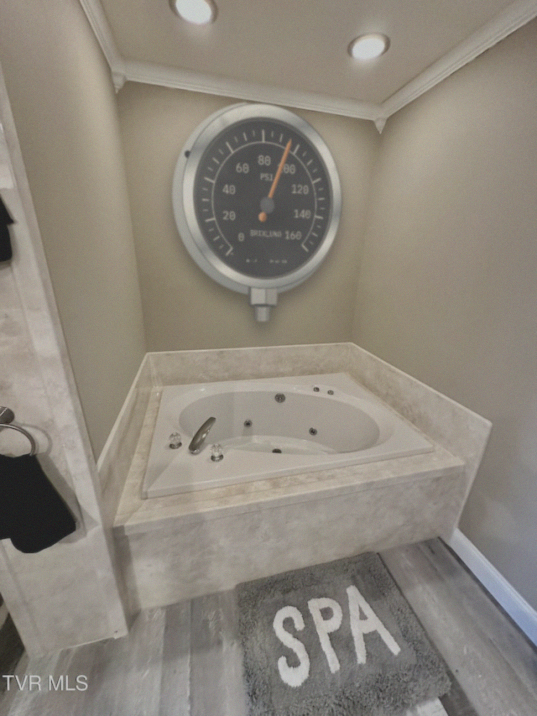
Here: 95 psi
